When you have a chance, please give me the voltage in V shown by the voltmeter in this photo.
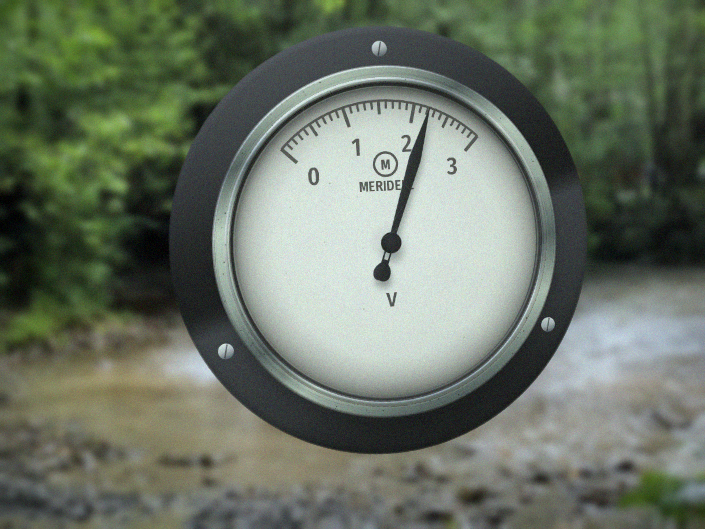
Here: 2.2 V
